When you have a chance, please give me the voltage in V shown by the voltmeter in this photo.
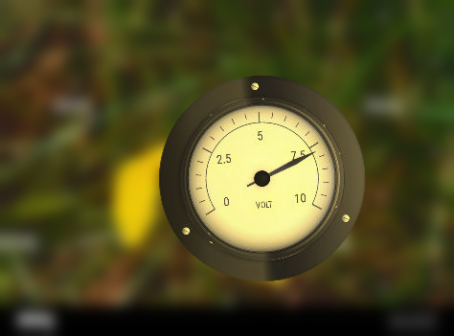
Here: 7.75 V
